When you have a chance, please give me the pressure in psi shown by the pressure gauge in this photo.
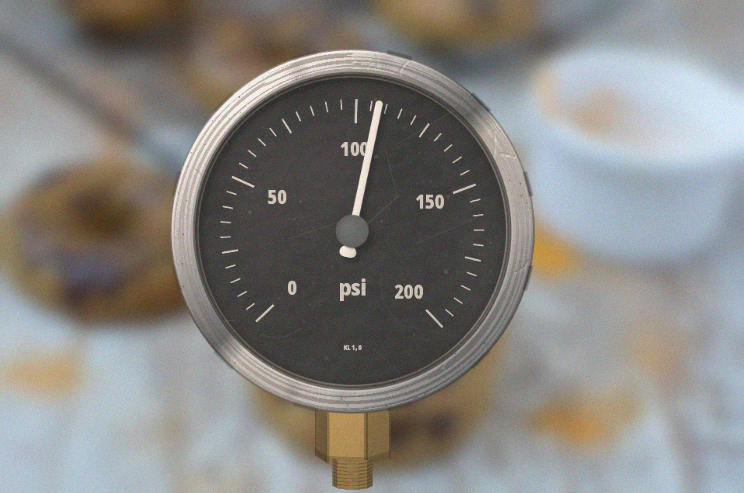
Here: 107.5 psi
